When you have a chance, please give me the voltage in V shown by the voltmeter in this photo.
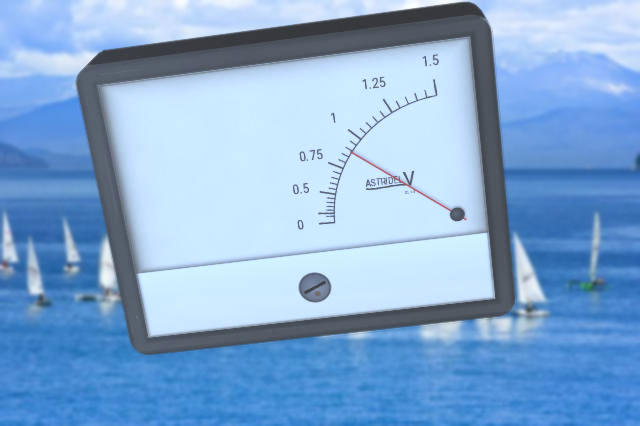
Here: 0.9 V
